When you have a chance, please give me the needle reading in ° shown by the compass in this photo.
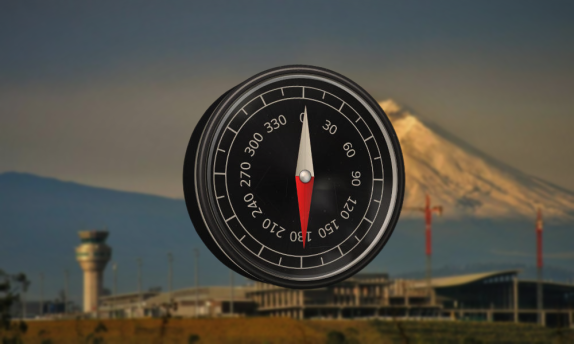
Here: 180 °
